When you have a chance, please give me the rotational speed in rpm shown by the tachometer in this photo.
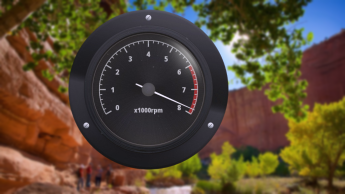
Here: 7800 rpm
